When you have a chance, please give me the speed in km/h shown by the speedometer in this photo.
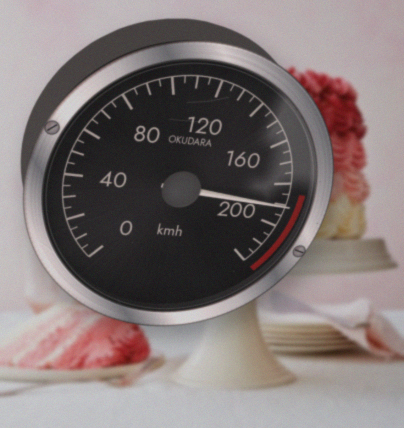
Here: 190 km/h
